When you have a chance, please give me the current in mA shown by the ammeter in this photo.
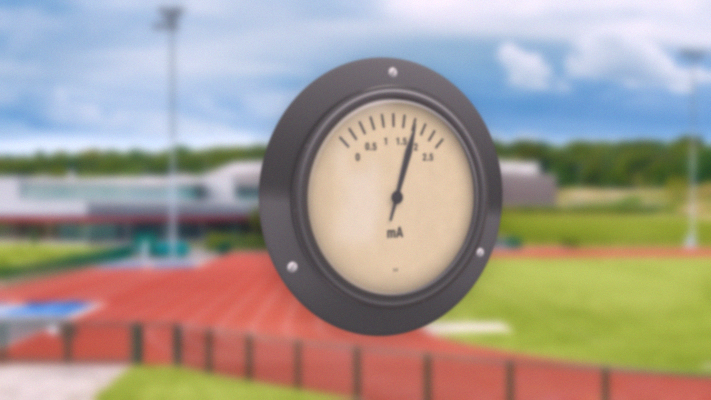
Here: 1.75 mA
